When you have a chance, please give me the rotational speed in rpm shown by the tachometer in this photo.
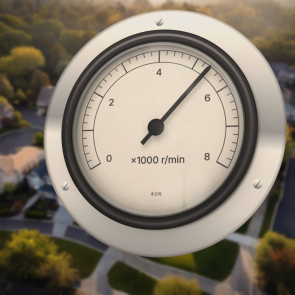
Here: 5400 rpm
